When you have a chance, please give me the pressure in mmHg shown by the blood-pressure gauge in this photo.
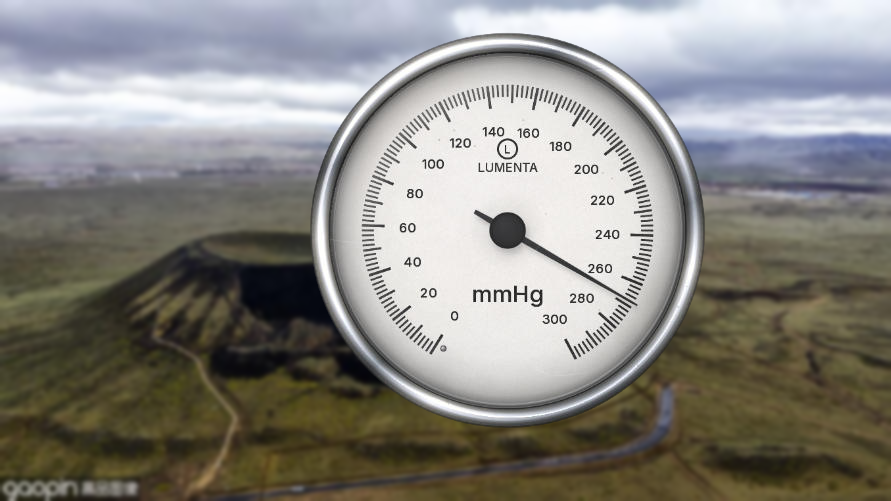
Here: 268 mmHg
